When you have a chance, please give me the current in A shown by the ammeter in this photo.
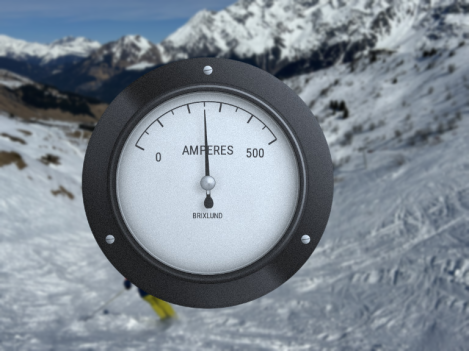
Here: 250 A
